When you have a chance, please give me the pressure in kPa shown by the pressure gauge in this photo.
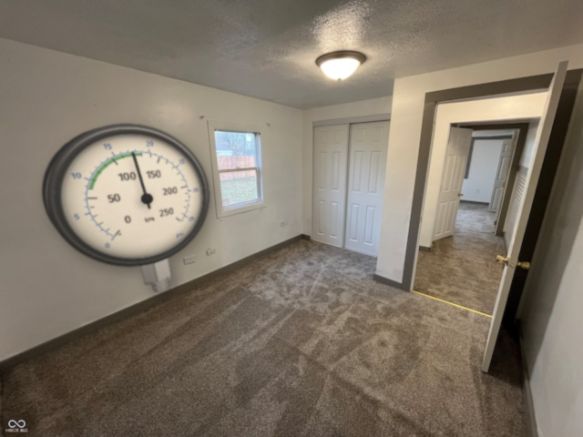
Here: 120 kPa
